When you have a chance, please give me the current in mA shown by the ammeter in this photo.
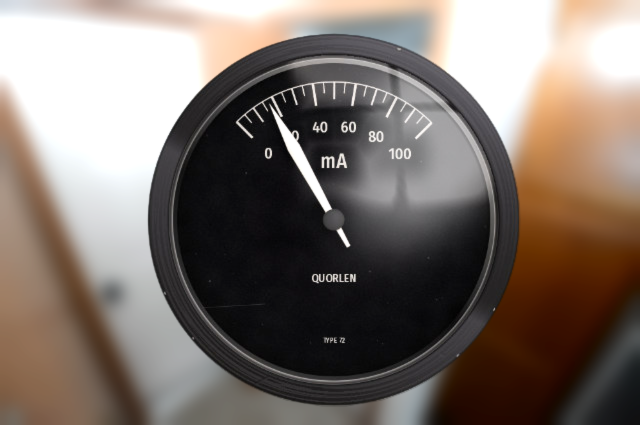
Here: 17.5 mA
